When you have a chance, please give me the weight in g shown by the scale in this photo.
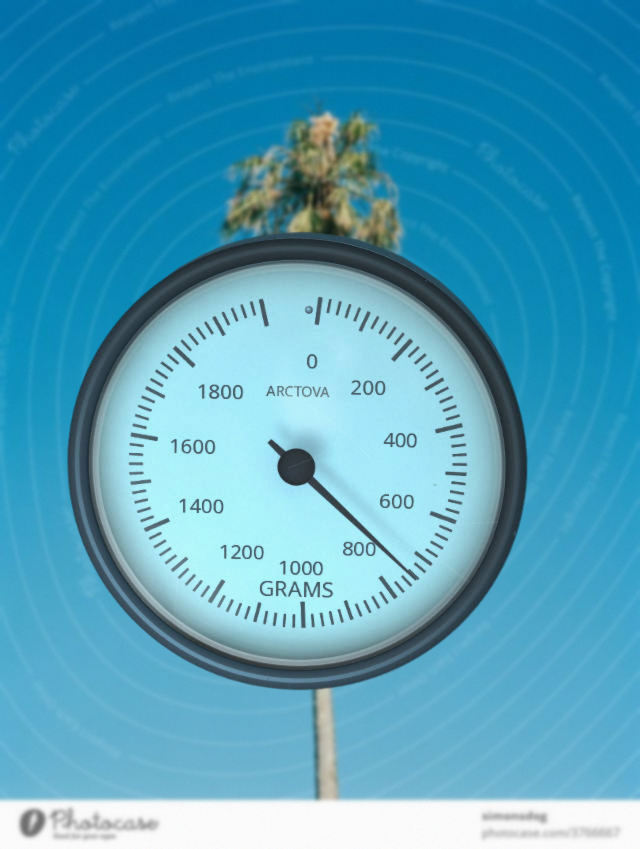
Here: 740 g
